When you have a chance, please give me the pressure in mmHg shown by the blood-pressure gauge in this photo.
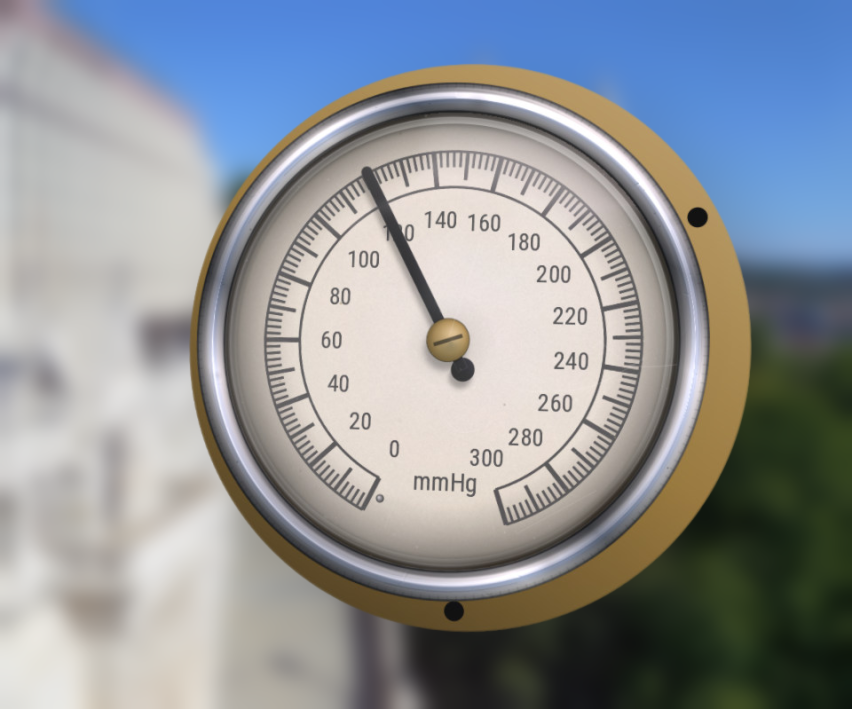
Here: 120 mmHg
